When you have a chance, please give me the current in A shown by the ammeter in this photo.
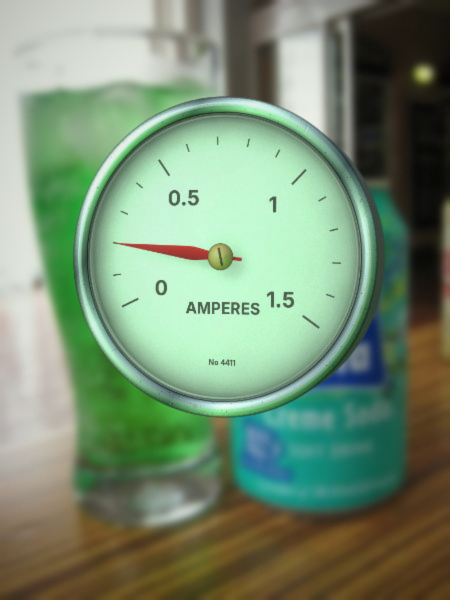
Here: 0.2 A
